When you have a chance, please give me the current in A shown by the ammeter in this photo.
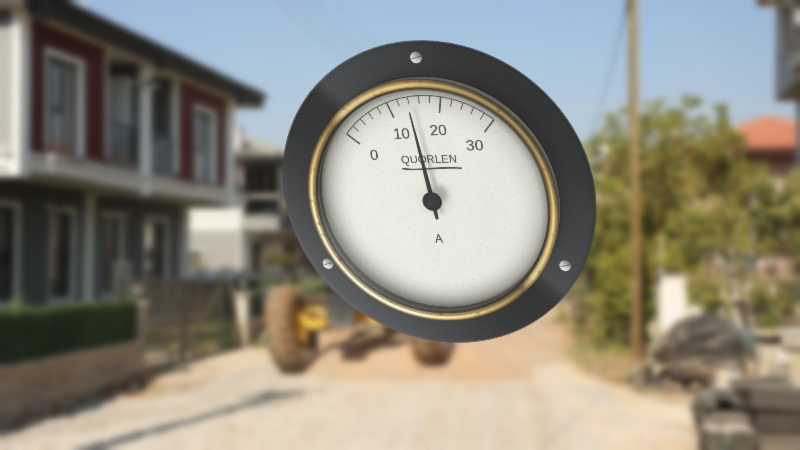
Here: 14 A
